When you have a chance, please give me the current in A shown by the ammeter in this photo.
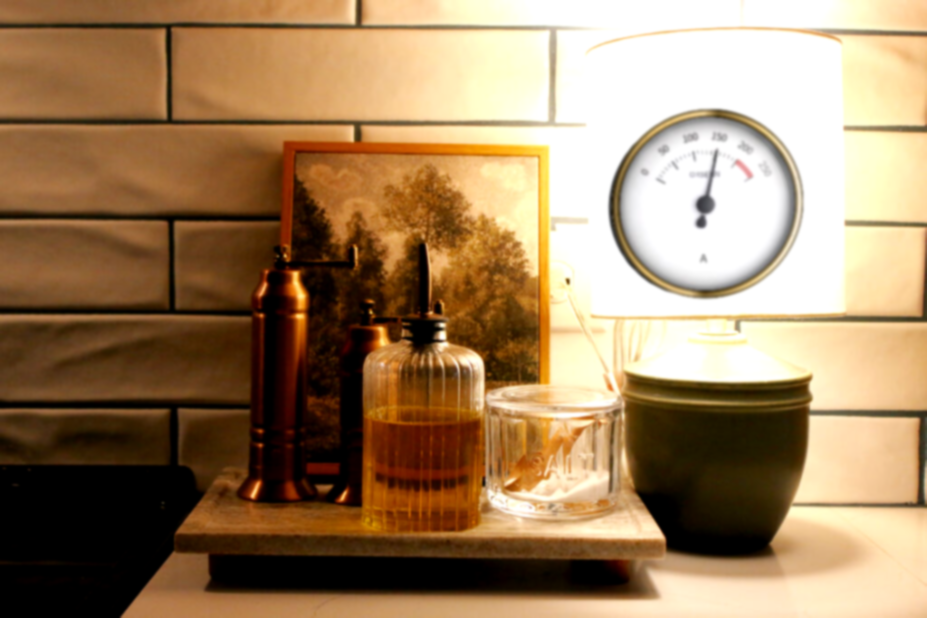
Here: 150 A
